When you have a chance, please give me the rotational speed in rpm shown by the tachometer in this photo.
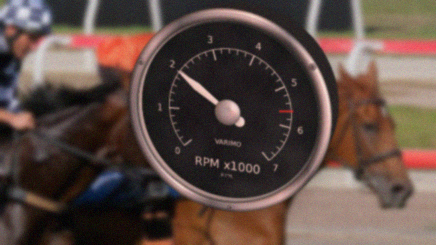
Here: 2000 rpm
